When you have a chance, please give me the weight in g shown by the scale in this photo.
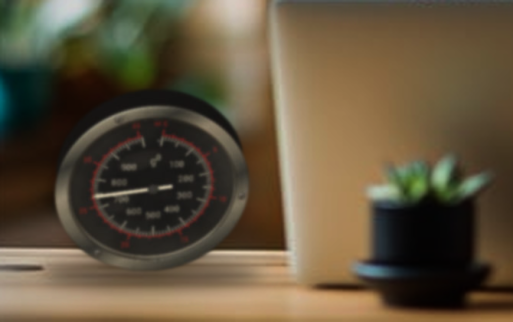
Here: 750 g
